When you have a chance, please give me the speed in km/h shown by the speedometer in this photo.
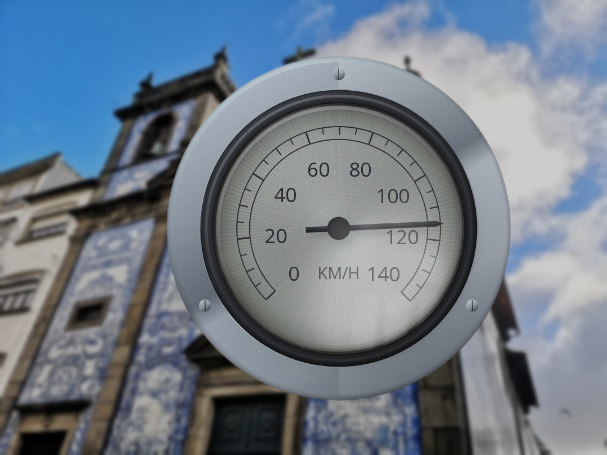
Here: 115 km/h
